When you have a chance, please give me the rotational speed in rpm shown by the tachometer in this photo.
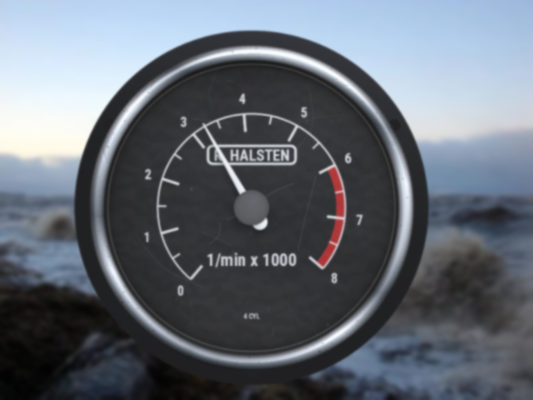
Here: 3250 rpm
